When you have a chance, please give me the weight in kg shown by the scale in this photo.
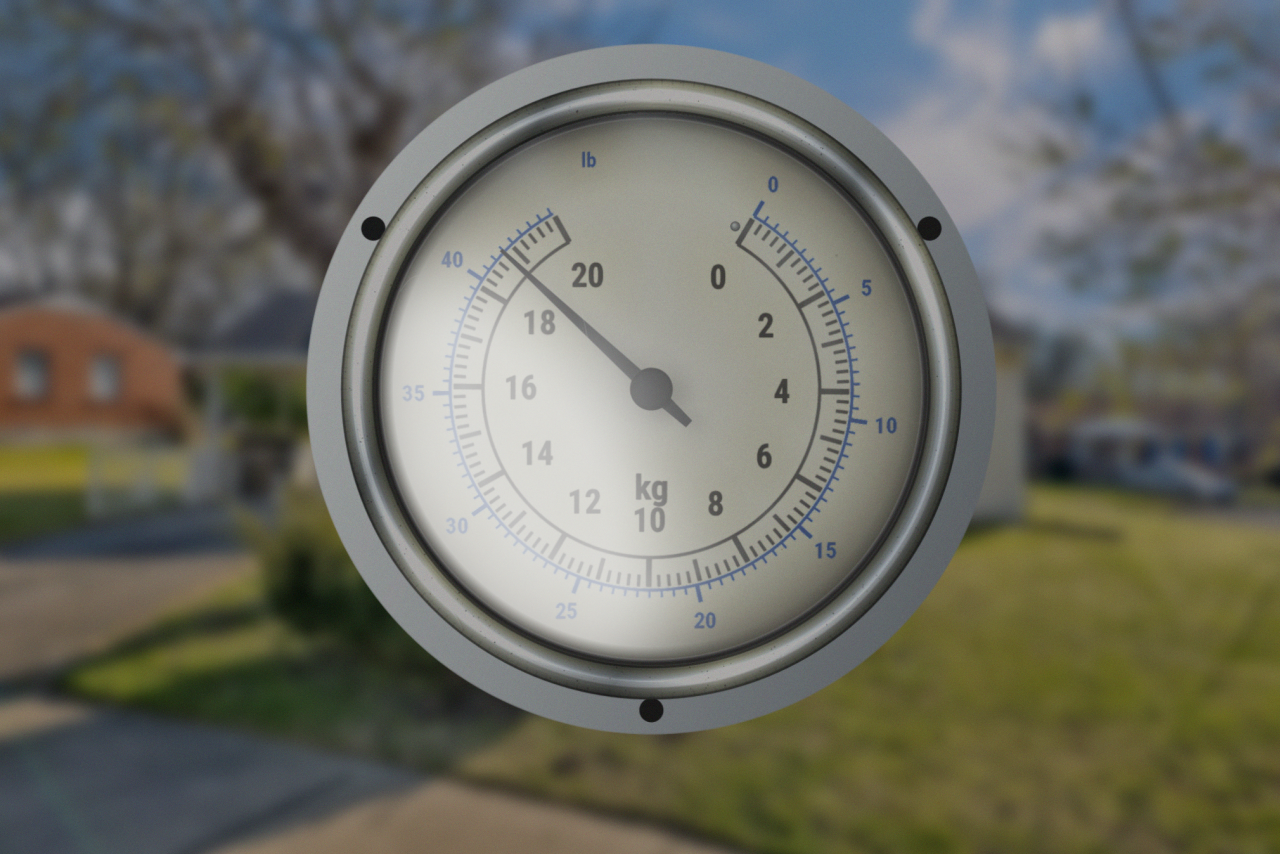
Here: 18.8 kg
